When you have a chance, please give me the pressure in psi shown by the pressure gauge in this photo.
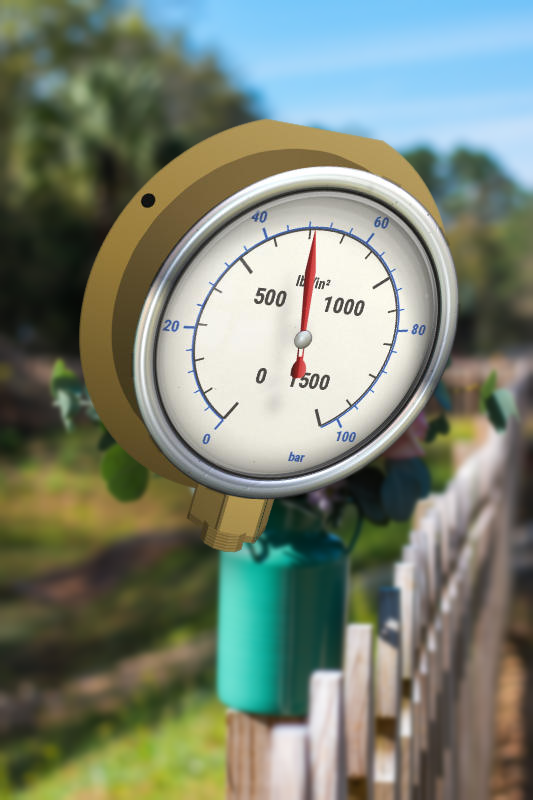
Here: 700 psi
